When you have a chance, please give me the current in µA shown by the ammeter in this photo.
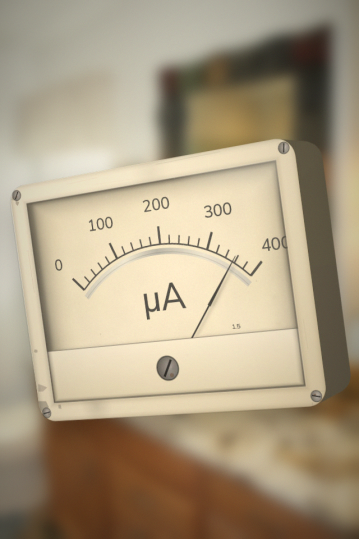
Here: 360 µA
